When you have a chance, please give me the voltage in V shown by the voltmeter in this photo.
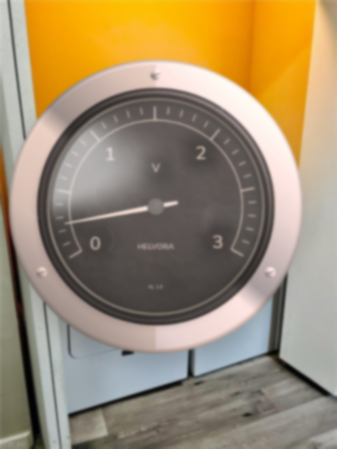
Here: 0.25 V
